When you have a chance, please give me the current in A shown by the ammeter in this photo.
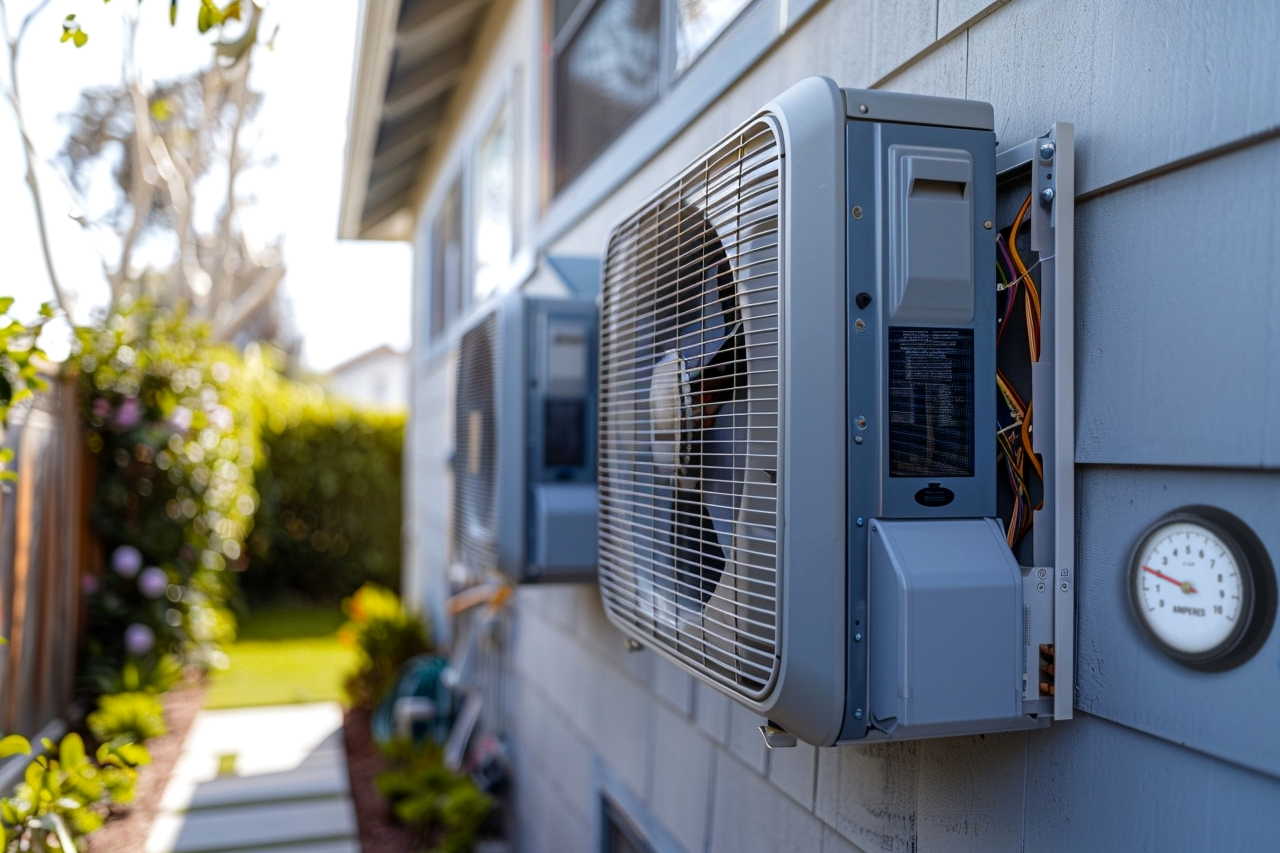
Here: 2 A
